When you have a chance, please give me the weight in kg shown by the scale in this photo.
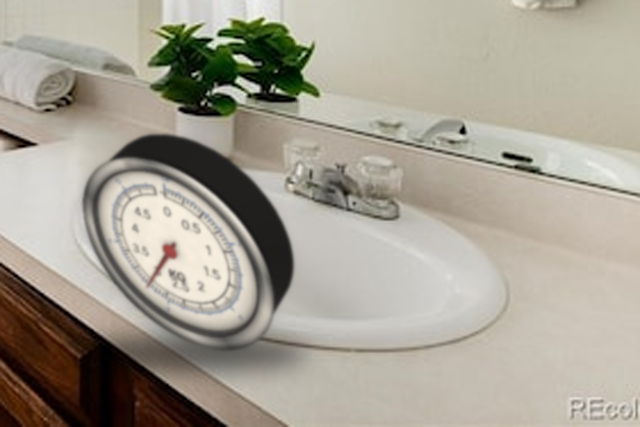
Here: 3 kg
